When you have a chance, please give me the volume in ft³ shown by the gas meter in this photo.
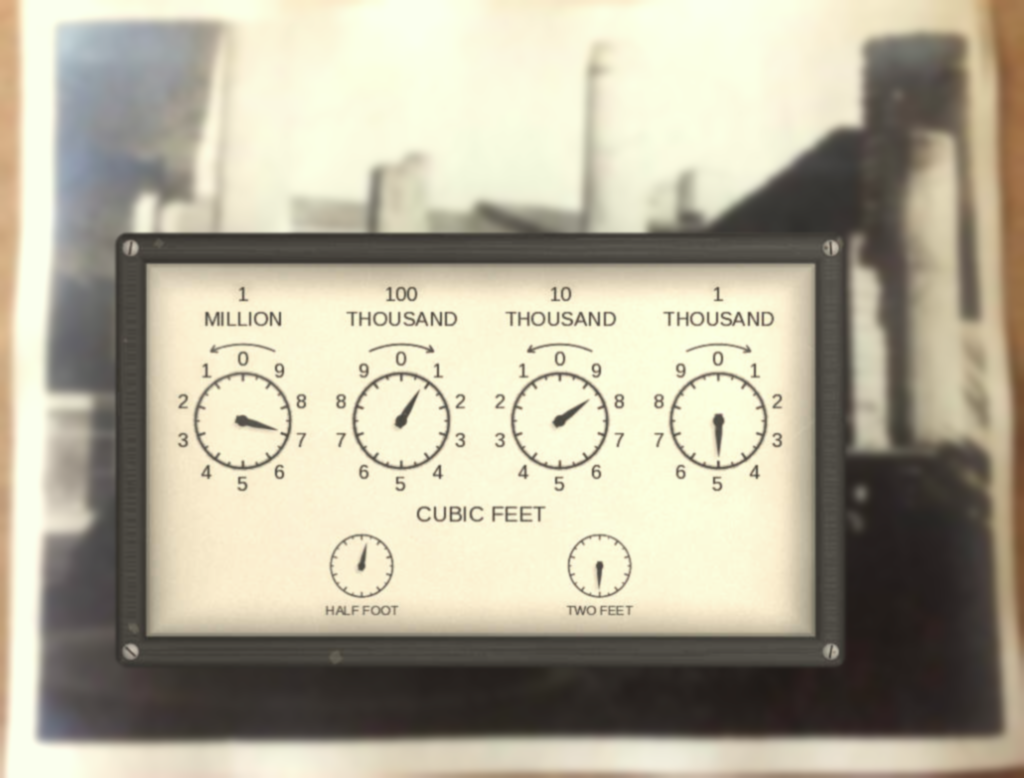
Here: 708500 ft³
